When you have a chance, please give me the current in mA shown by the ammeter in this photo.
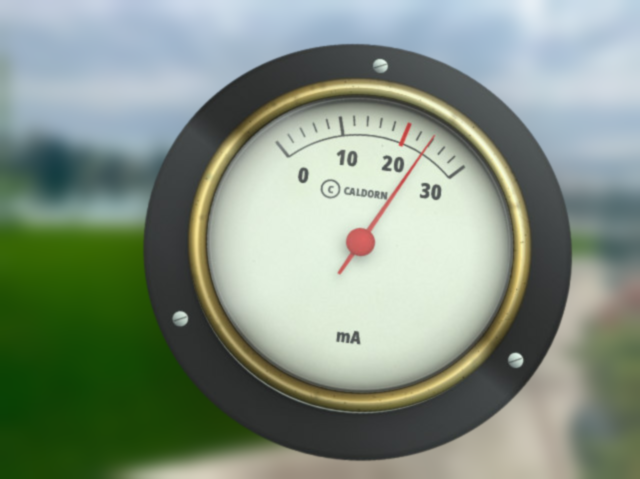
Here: 24 mA
